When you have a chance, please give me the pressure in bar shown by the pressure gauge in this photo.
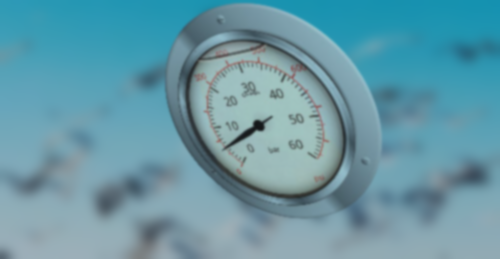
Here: 5 bar
